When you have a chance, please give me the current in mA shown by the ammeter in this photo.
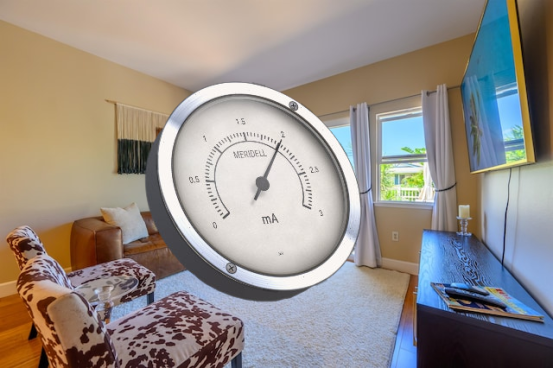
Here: 2 mA
